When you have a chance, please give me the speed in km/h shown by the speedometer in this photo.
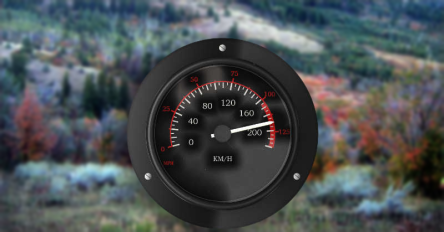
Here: 190 km/h
